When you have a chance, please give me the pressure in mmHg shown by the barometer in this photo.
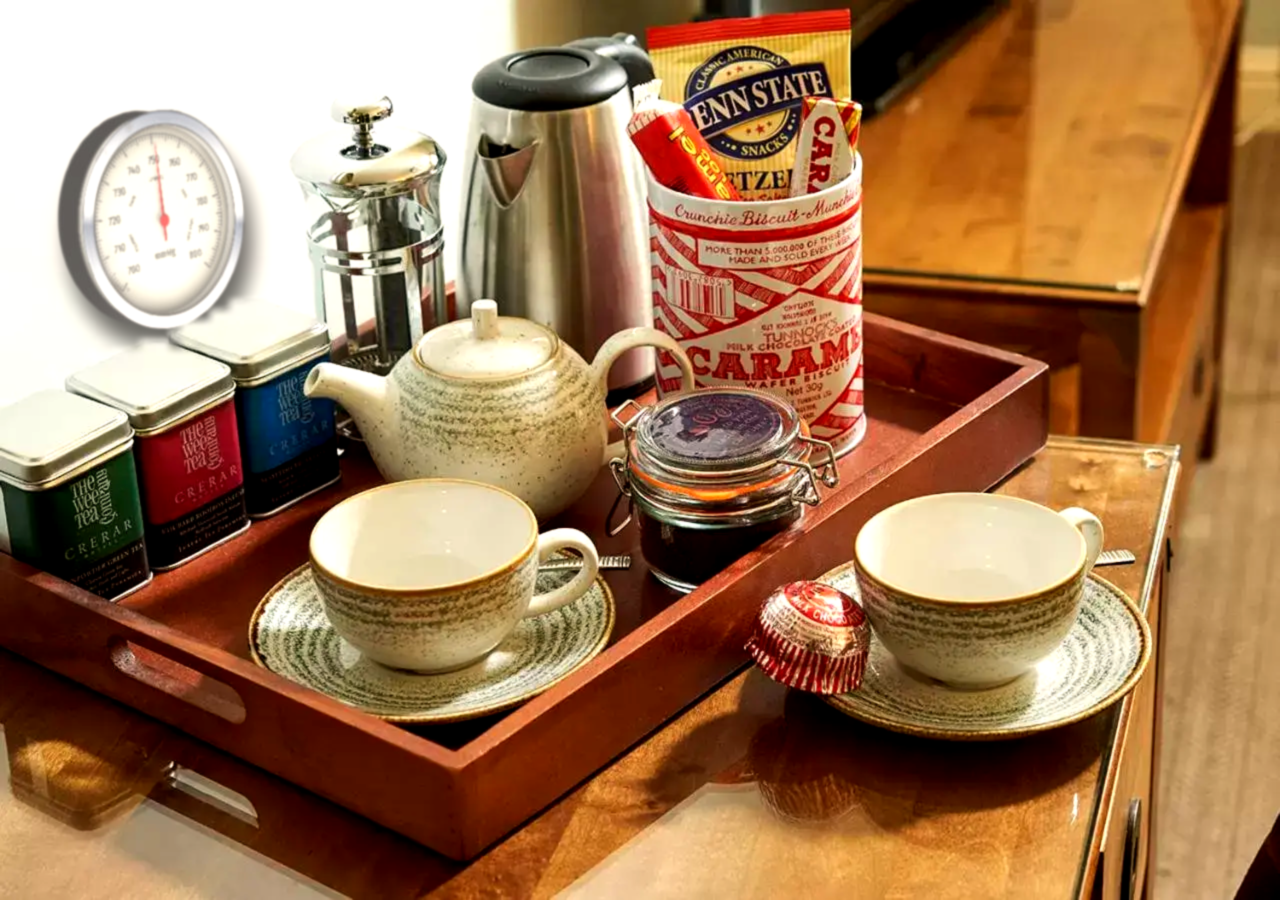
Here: 750 mmHg
